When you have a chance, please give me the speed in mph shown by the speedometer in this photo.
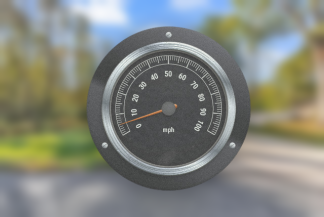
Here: 5 mph
